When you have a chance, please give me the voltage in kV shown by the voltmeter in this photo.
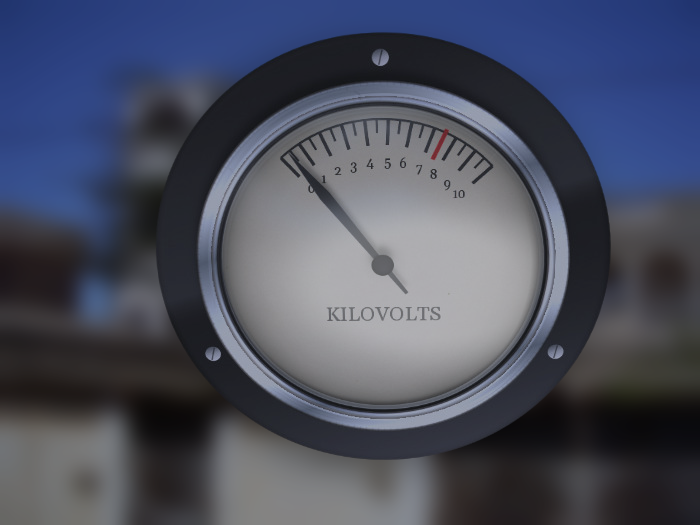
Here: 0.5 kV
